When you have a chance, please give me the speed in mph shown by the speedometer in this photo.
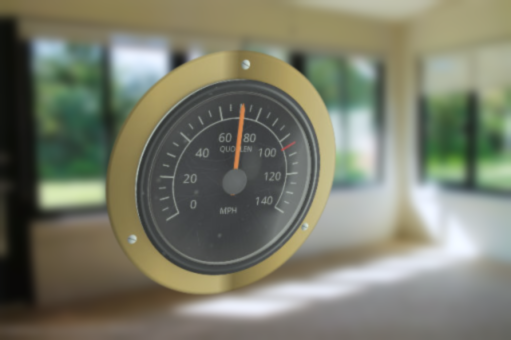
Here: 70 mph
